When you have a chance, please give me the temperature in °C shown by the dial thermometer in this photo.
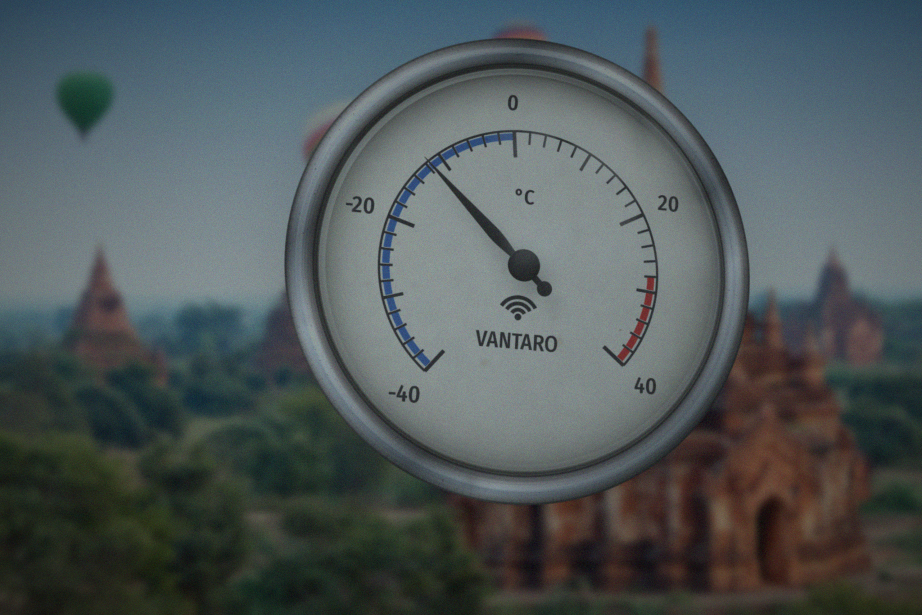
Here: -12 °C
